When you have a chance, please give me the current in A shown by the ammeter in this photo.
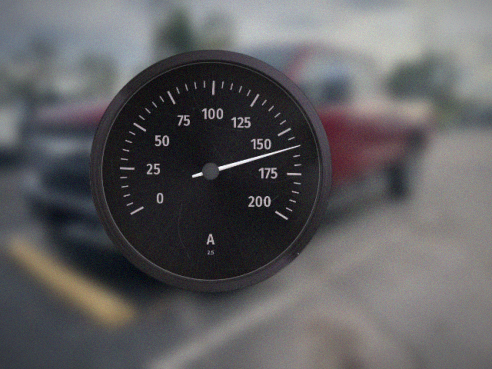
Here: 160 A
